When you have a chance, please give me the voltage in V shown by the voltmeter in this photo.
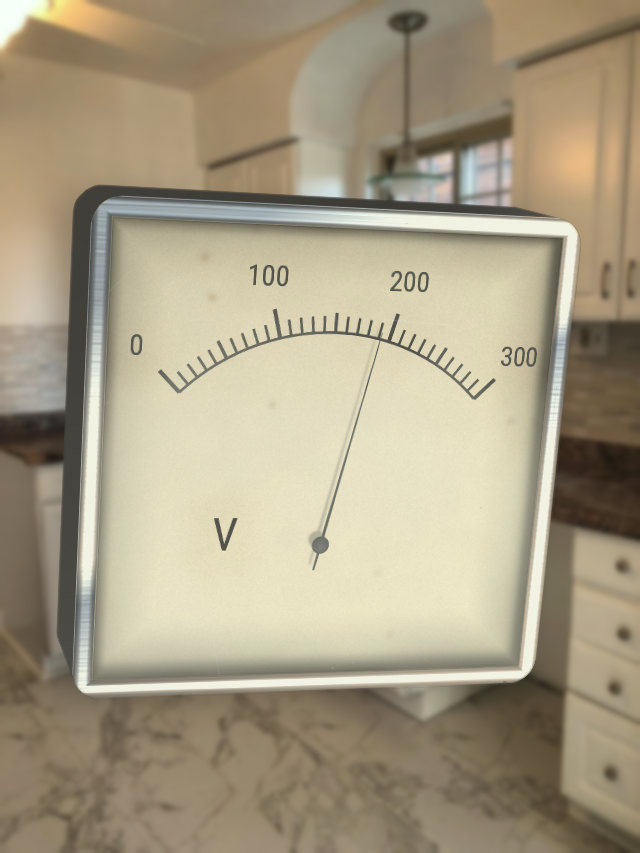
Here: 190 V
